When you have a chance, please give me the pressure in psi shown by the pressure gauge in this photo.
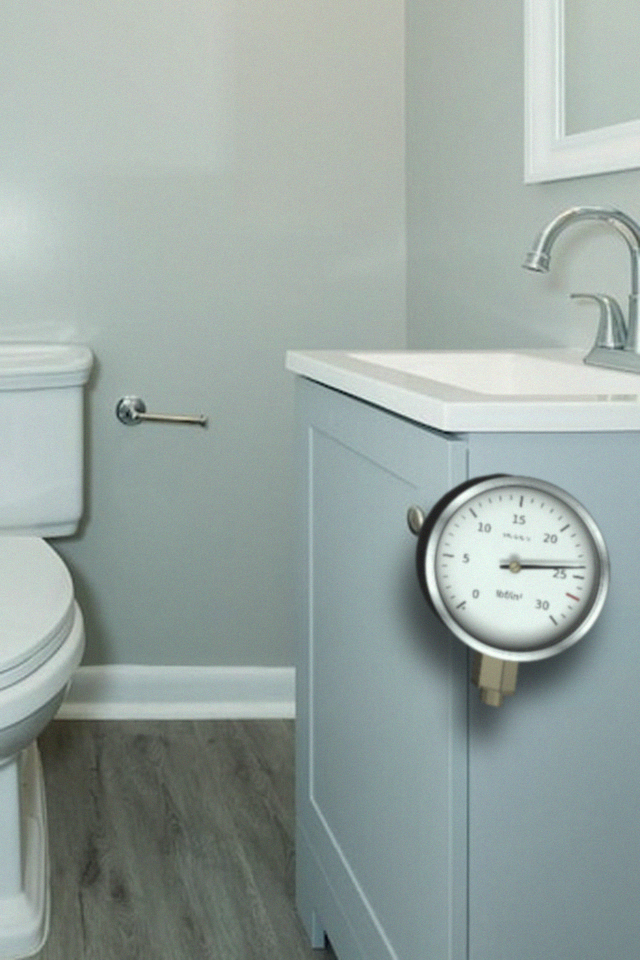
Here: 24 psi
